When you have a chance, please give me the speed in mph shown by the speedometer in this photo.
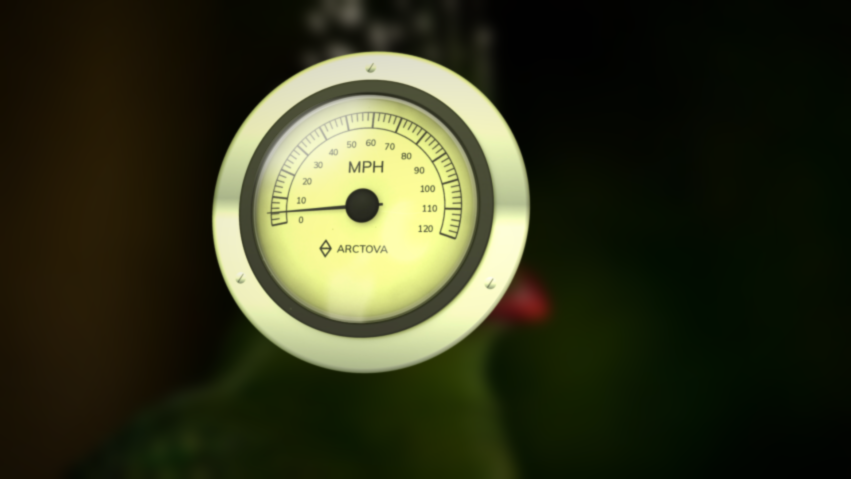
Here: 4 mph
